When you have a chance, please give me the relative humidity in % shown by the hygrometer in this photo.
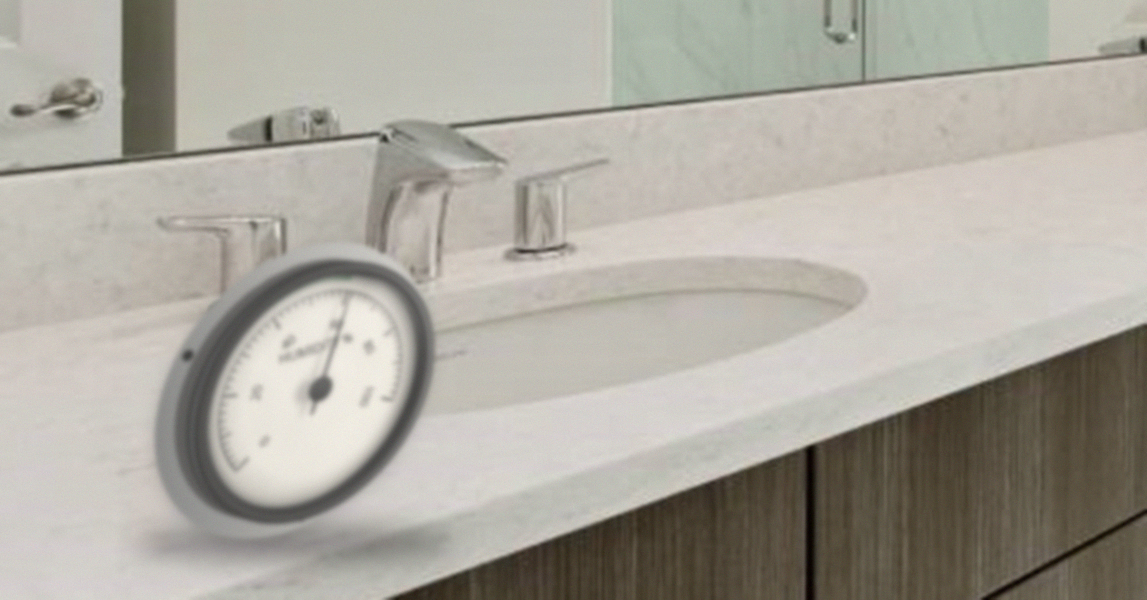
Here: 60 %
